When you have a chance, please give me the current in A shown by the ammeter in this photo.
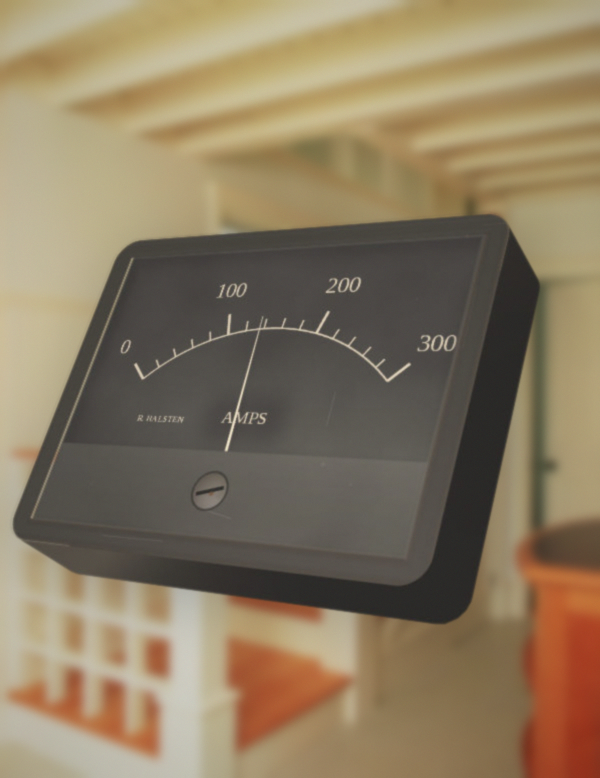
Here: 140 A
